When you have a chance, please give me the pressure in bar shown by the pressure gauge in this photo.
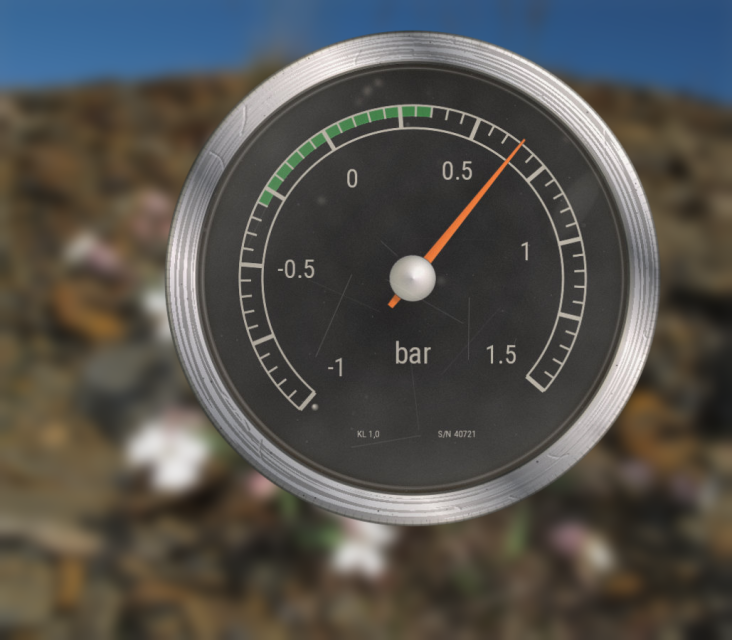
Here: 0.65 bar
